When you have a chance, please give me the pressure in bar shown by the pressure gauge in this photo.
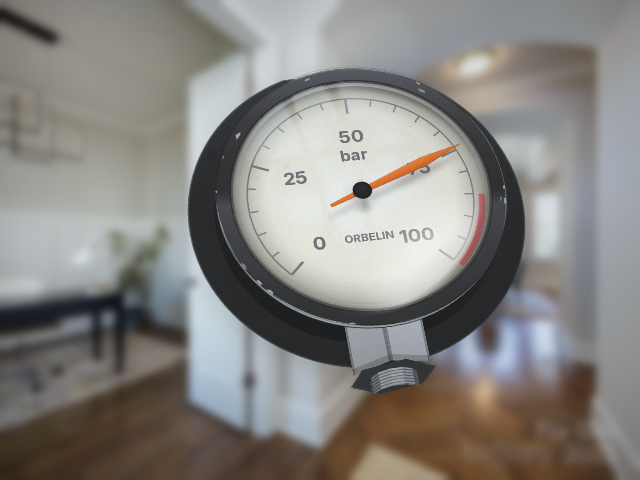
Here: 75 bar
